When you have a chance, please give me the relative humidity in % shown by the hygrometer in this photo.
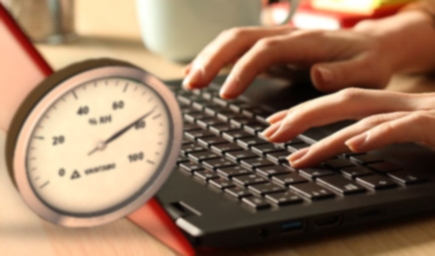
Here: 76 %
